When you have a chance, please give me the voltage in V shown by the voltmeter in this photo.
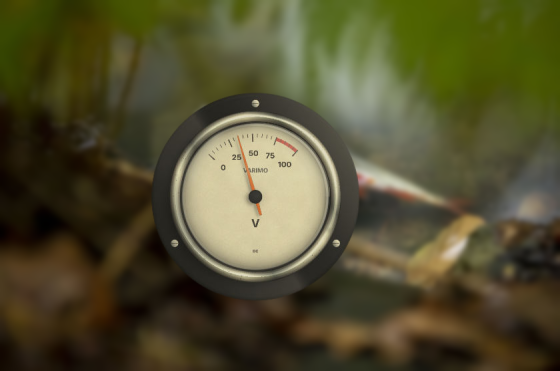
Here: 35 V
